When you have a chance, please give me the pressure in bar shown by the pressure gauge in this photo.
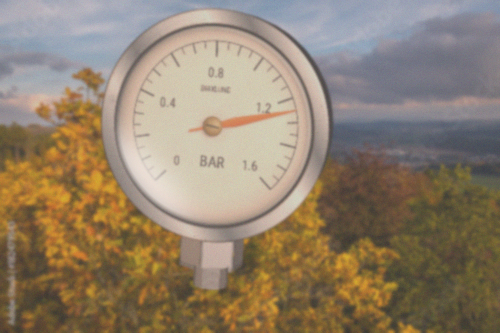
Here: 1.25 bar
